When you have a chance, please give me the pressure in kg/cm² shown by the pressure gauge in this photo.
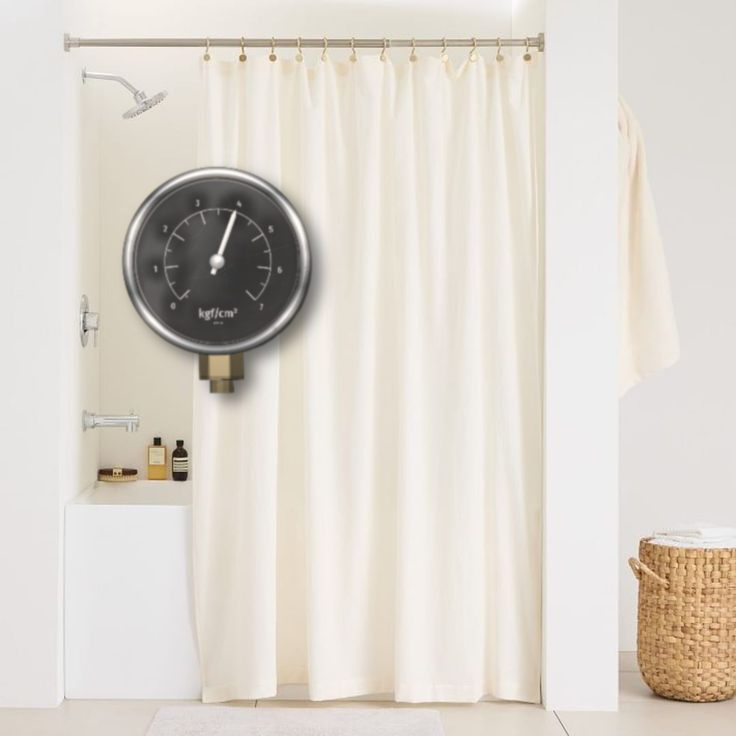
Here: 4 kg/cm²
